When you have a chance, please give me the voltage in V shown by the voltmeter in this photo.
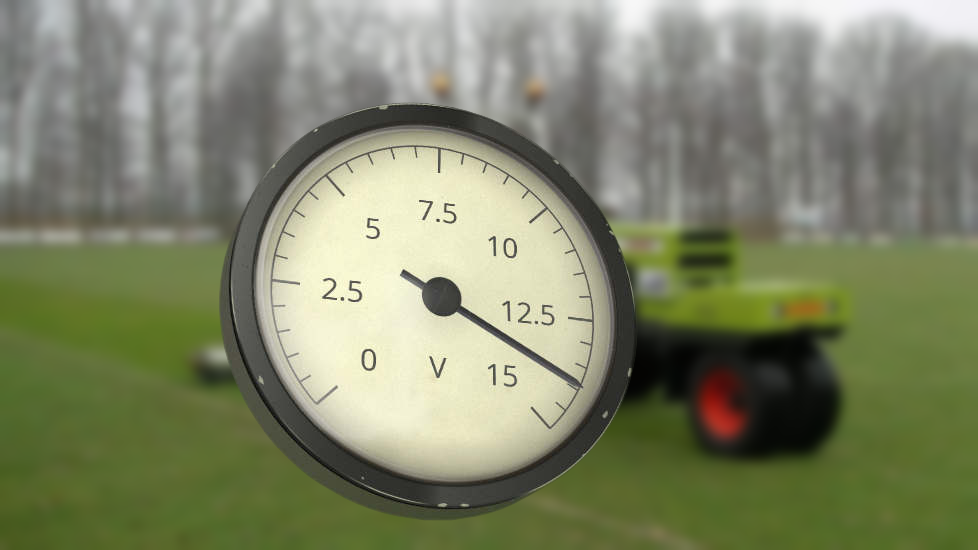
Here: 14 V
